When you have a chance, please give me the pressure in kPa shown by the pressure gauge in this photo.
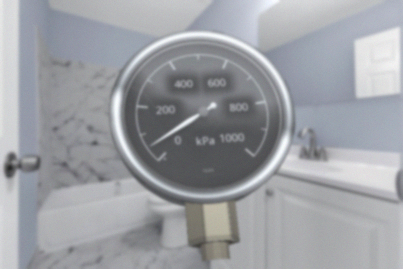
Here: 50 kPa
